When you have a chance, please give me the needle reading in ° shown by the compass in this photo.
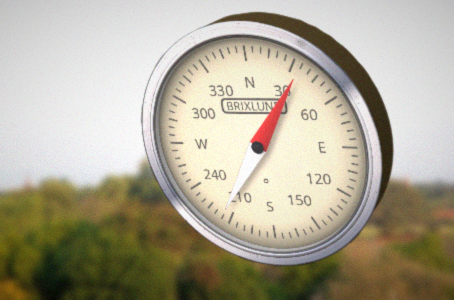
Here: 35 °
